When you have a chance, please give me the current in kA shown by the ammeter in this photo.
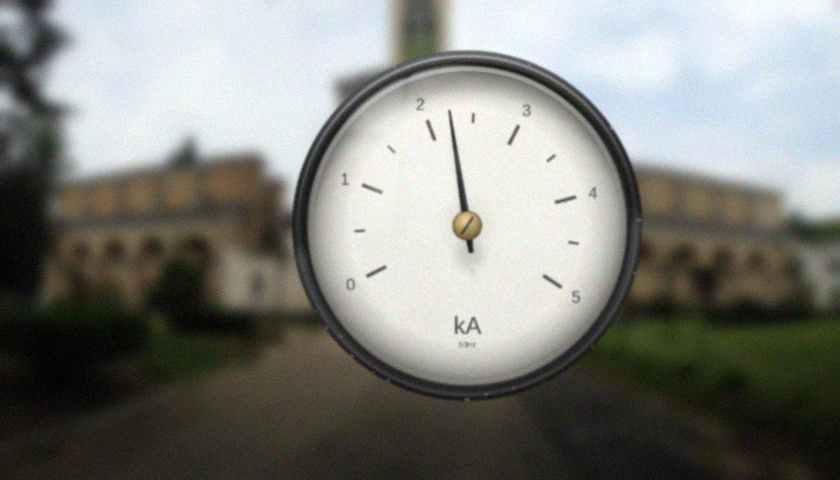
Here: 2.25 kA
